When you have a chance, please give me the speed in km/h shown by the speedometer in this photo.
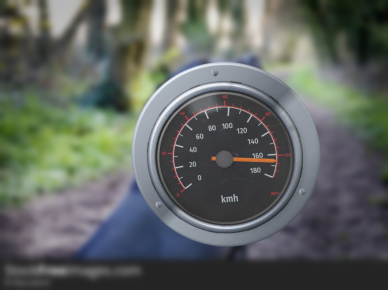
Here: 165 km/h
